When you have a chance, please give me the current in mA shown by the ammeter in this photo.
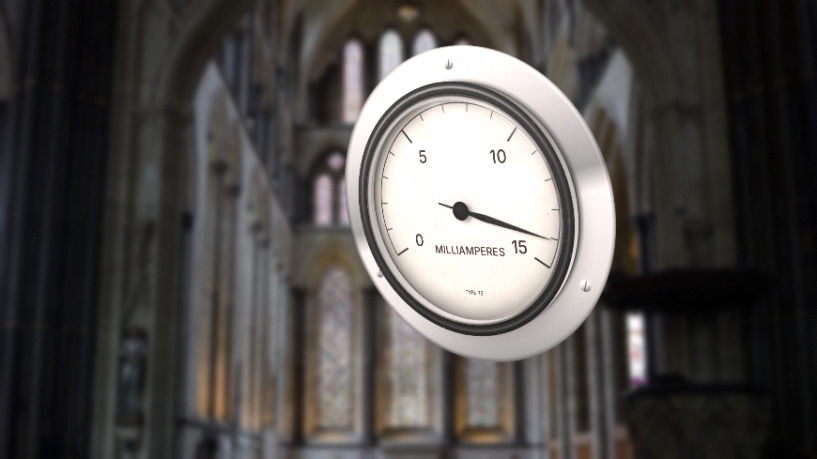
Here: 14 mA
